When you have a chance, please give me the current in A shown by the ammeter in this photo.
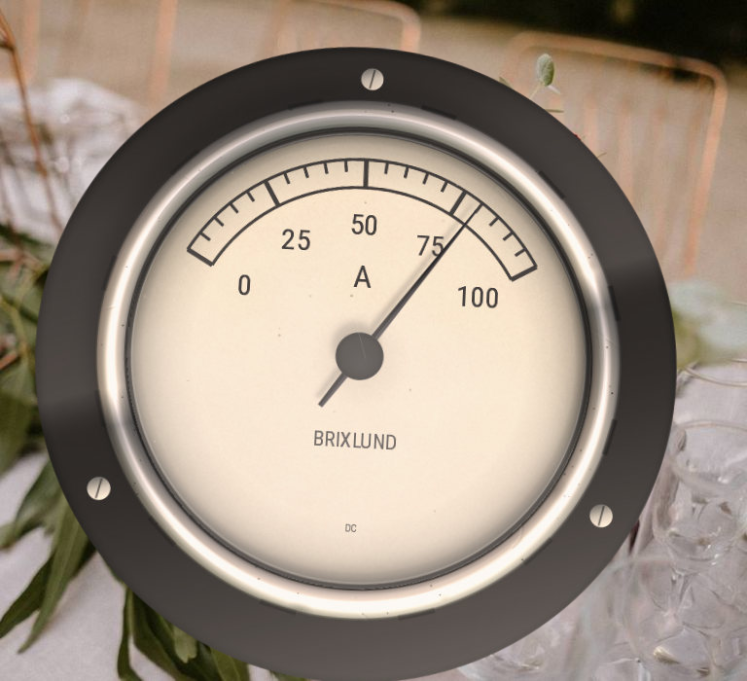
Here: 80 A
